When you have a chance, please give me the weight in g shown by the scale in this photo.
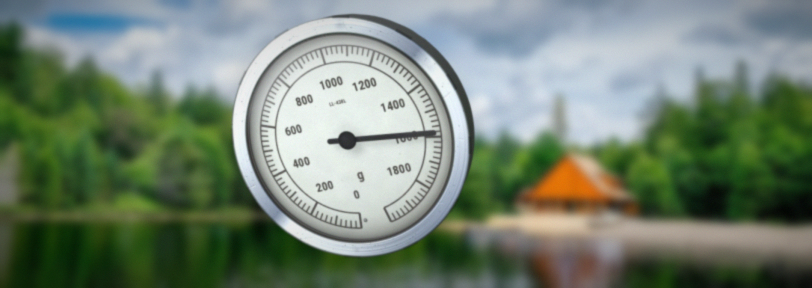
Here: 1580 g
